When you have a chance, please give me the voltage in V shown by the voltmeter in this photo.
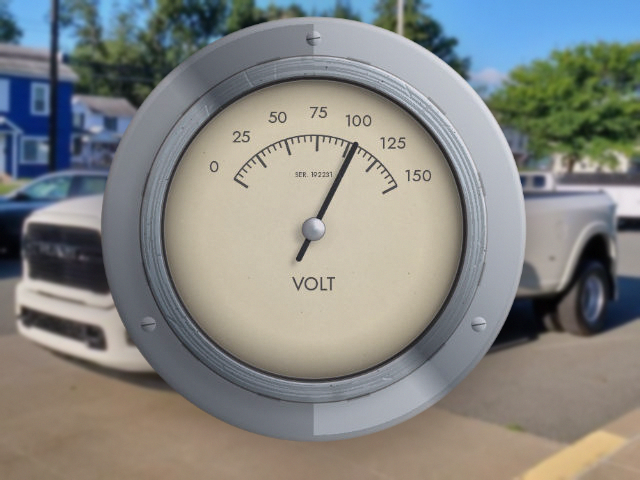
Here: 105 V
